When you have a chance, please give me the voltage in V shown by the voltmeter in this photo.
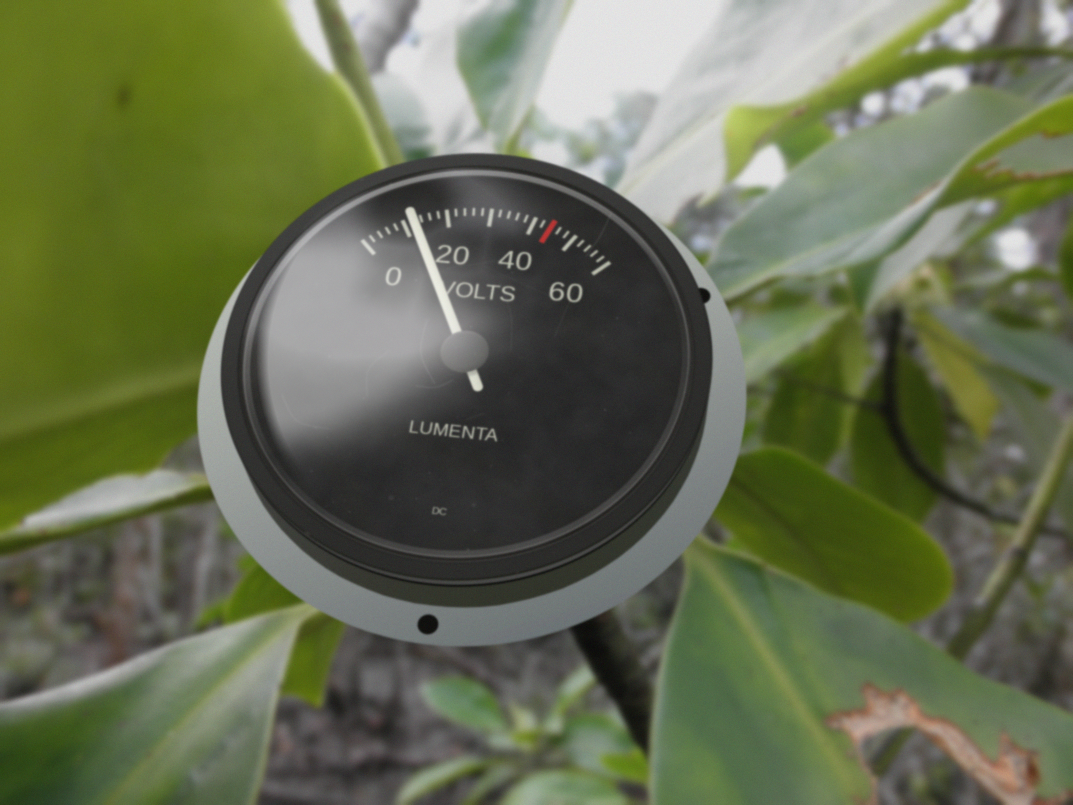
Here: 12 V
